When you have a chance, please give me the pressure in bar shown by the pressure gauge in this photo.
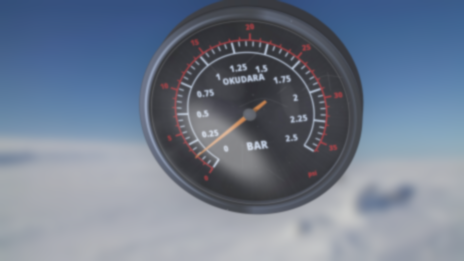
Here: 0.15 bar
